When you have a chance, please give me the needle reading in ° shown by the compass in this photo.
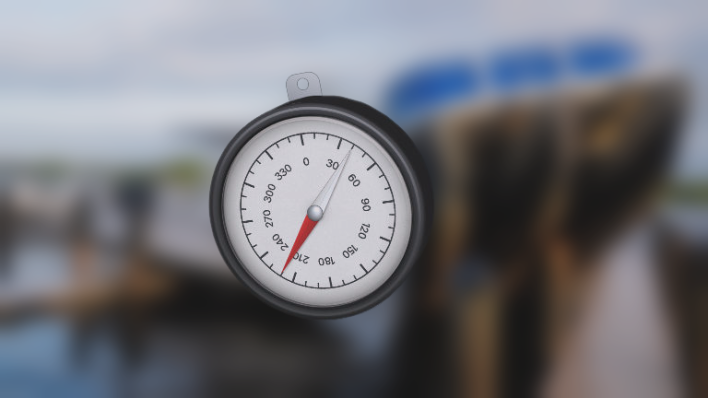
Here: 220 °
